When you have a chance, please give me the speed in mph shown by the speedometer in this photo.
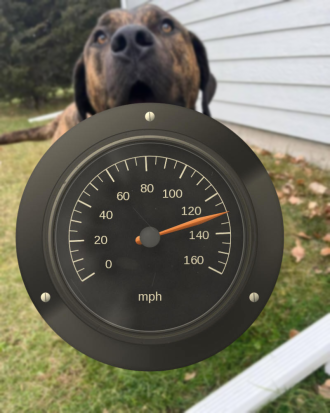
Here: 130 mph
